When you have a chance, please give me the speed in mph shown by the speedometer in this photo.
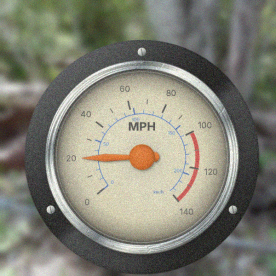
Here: 20 mph
